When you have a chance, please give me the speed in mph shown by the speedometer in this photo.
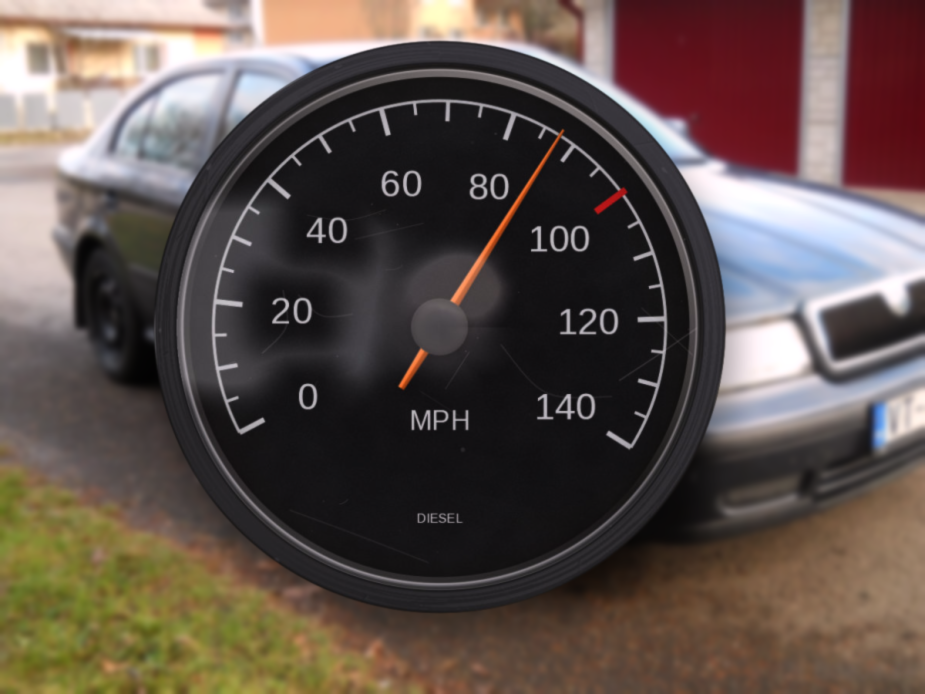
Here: 87.5 mph
